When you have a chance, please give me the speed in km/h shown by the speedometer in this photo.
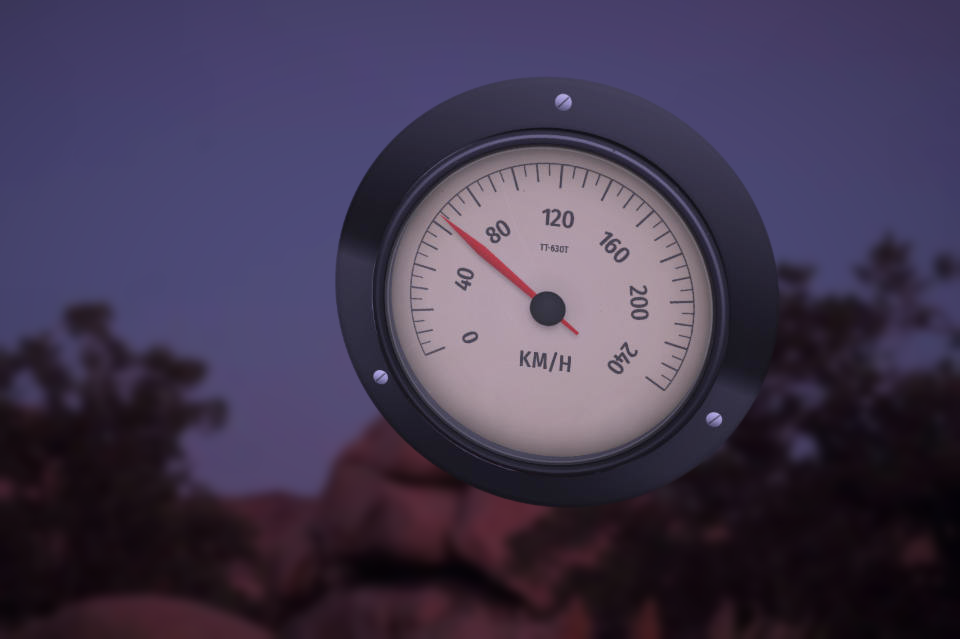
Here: 65 km/h
